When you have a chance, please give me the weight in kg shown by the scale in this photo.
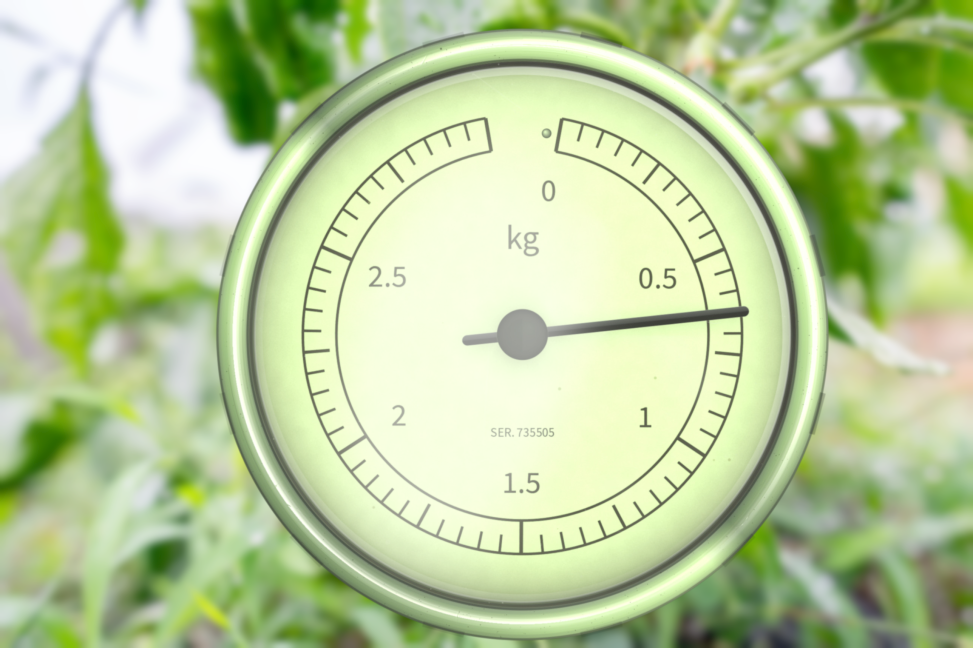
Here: 0.65 kg
